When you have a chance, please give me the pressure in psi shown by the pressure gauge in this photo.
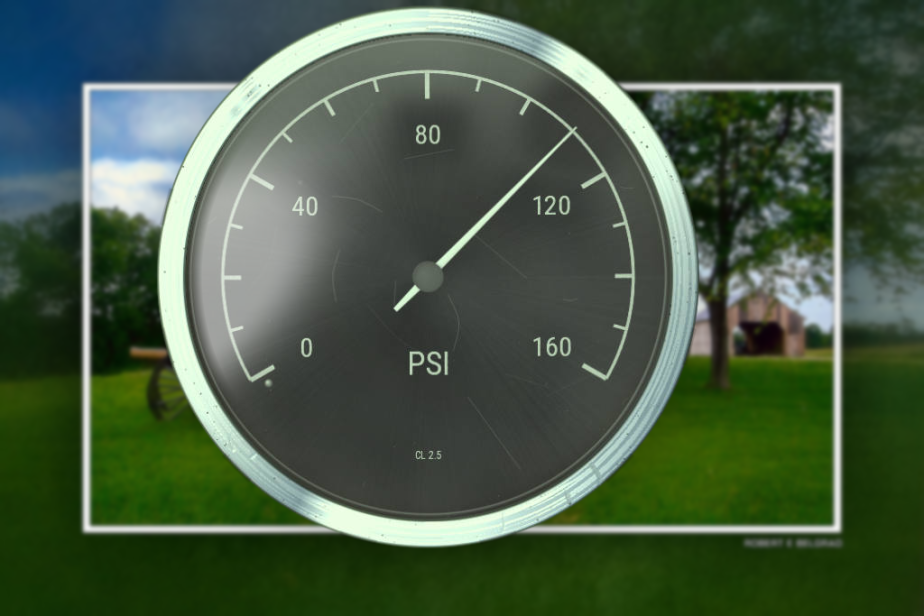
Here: 110 psi
